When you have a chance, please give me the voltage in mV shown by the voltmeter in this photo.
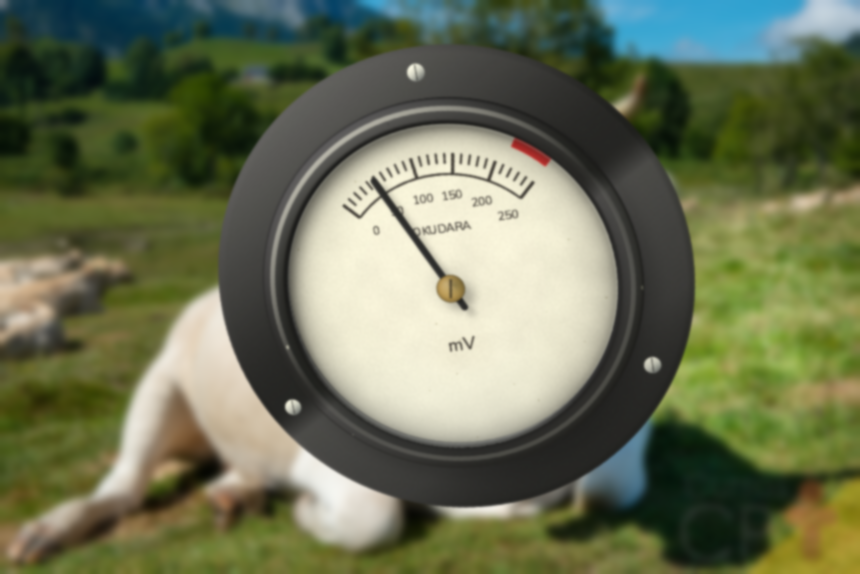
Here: 50 mV
